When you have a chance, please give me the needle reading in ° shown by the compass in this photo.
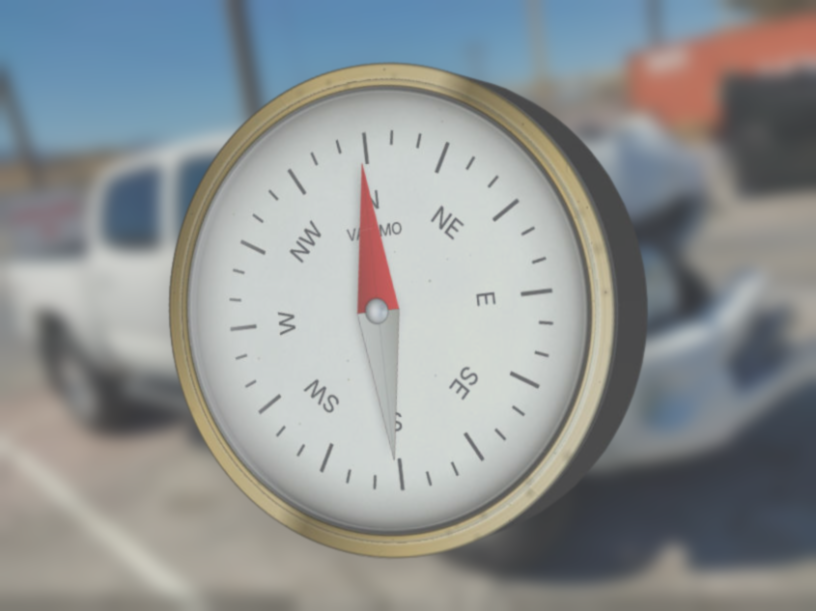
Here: 0 °
